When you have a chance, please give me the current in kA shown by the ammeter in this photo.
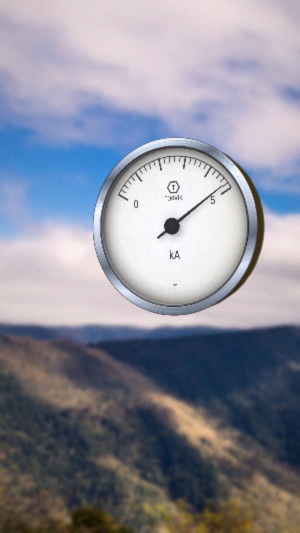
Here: 4.8 kA
